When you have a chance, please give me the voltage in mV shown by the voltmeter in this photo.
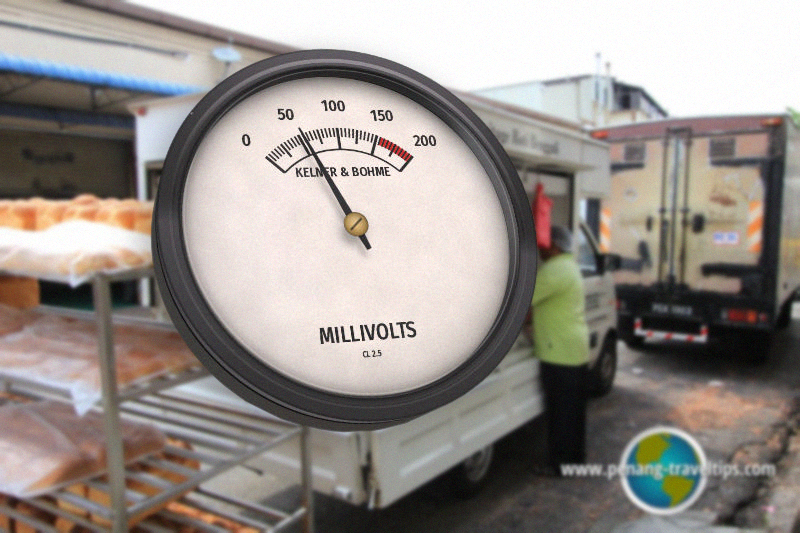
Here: 50 mV
